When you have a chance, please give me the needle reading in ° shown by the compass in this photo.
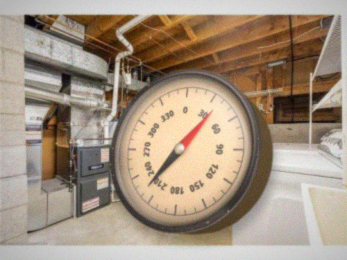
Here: 40 °
